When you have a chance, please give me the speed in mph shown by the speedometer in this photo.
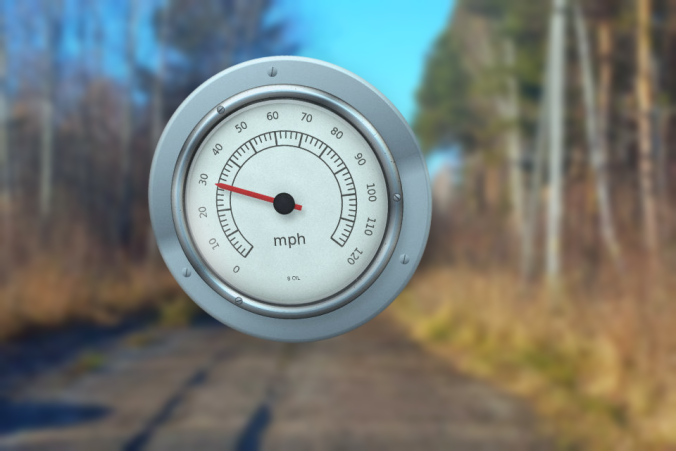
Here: 30 mph
